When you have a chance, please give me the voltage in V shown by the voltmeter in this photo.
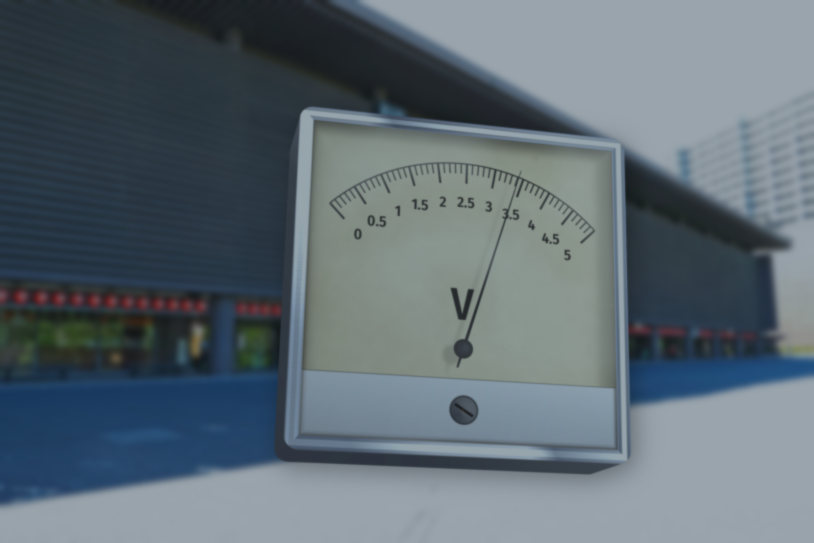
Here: 3.4 V
